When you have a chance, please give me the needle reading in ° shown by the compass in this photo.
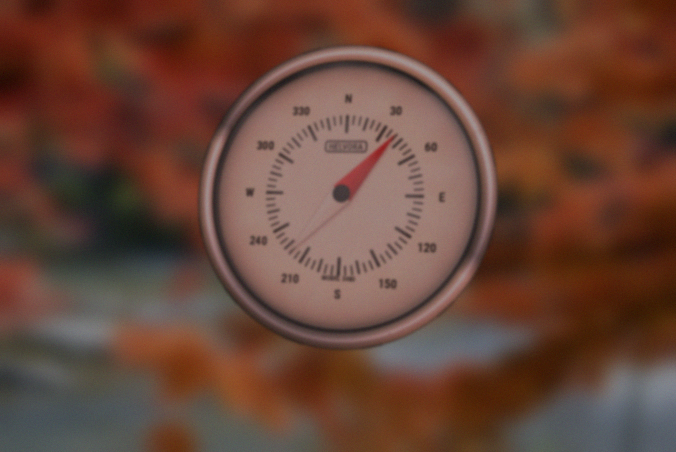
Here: 40 °
